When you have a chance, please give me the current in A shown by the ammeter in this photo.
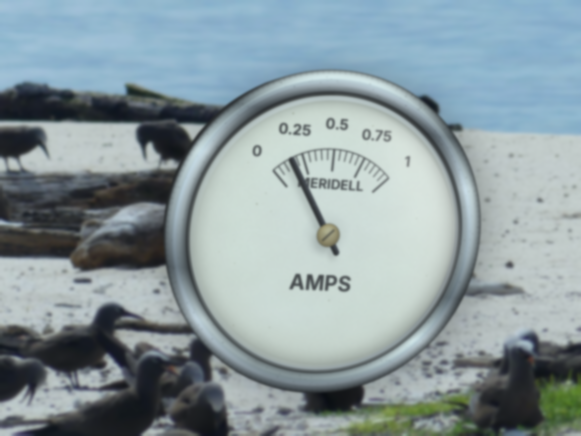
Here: 0.15 A
